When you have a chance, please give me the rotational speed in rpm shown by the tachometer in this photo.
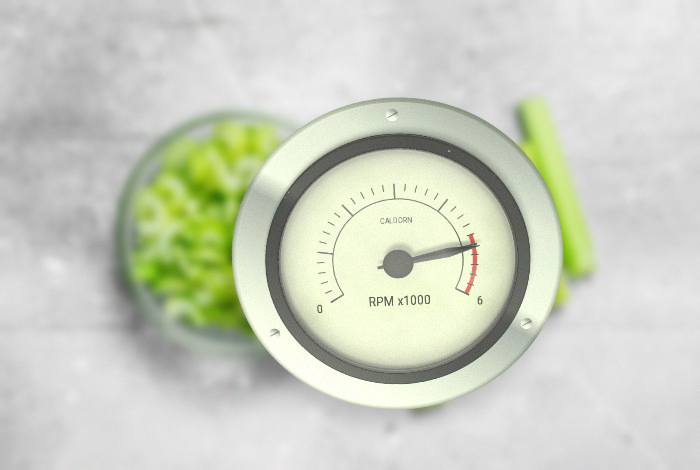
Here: 5000 rpm
